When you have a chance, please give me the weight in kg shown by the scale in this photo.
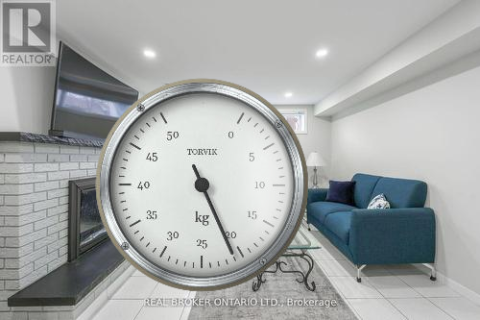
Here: 21 kg
